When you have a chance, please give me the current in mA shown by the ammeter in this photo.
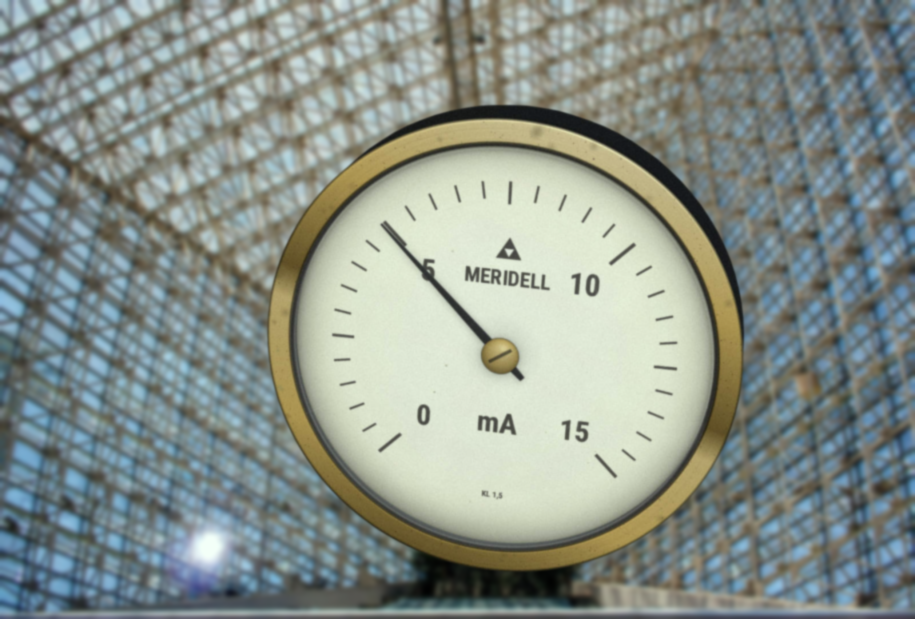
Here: 5 mA
